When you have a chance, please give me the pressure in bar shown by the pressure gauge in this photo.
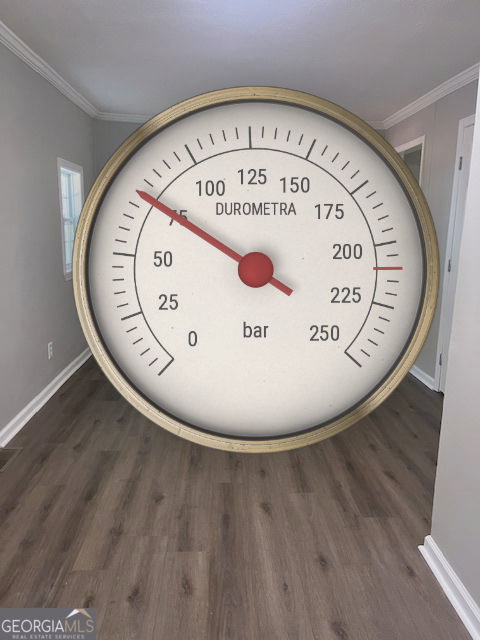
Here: 75 bar
